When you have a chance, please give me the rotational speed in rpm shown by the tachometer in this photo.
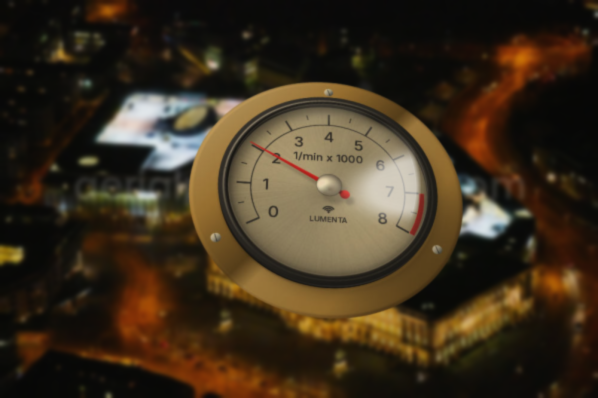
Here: 2000 rpm
